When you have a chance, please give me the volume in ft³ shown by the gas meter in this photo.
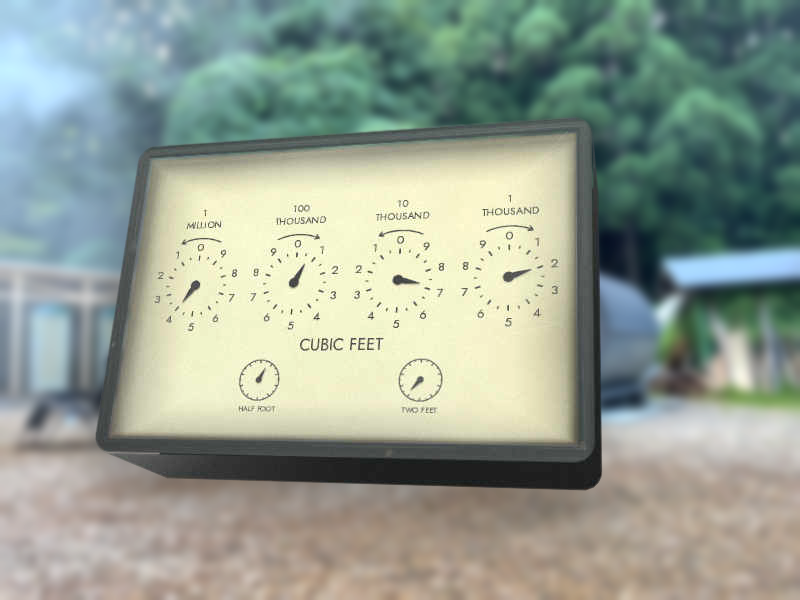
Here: 407200 ft³
